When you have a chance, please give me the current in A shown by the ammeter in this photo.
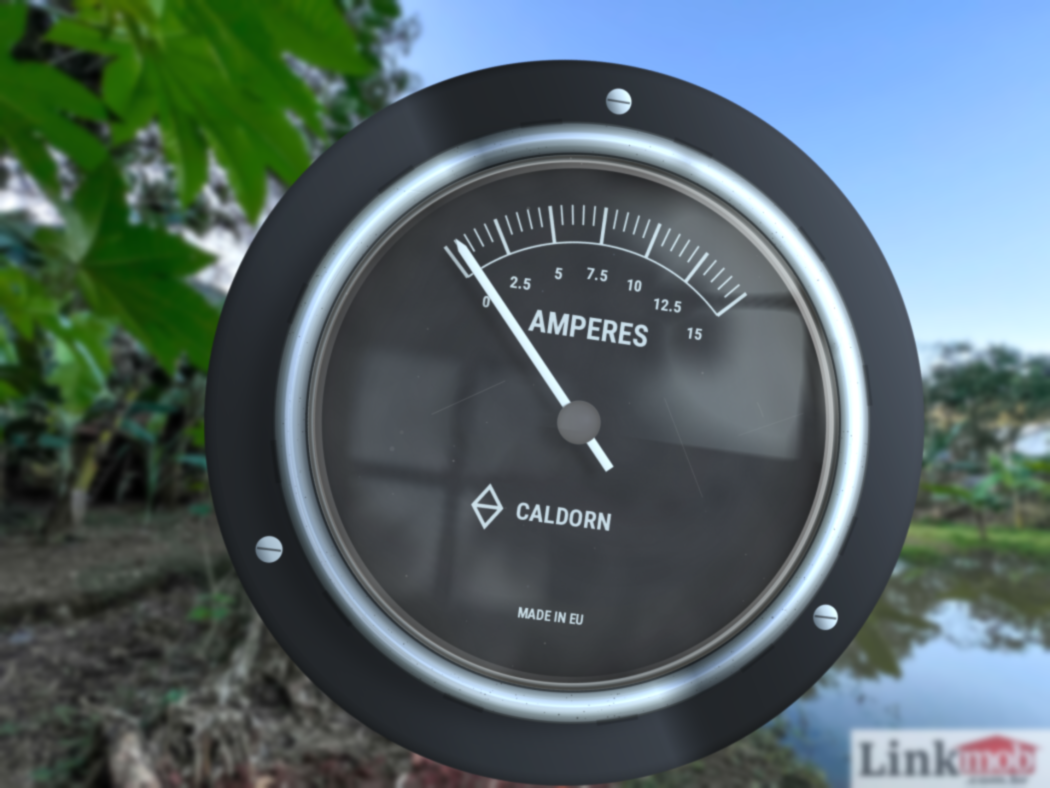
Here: 0.5 A
